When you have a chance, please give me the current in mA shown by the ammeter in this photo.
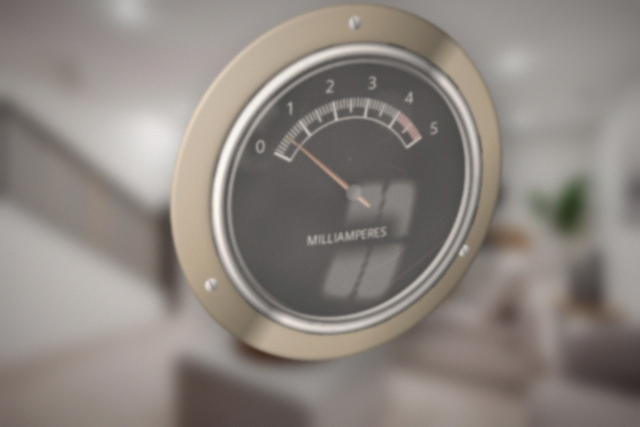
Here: 0.5 mA
